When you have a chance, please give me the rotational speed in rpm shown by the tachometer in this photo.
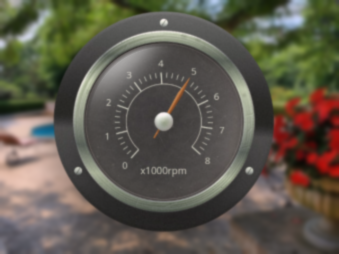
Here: 5000 rpm
